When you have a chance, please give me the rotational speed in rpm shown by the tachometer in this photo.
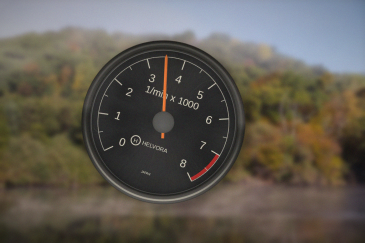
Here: 3500 rpm
